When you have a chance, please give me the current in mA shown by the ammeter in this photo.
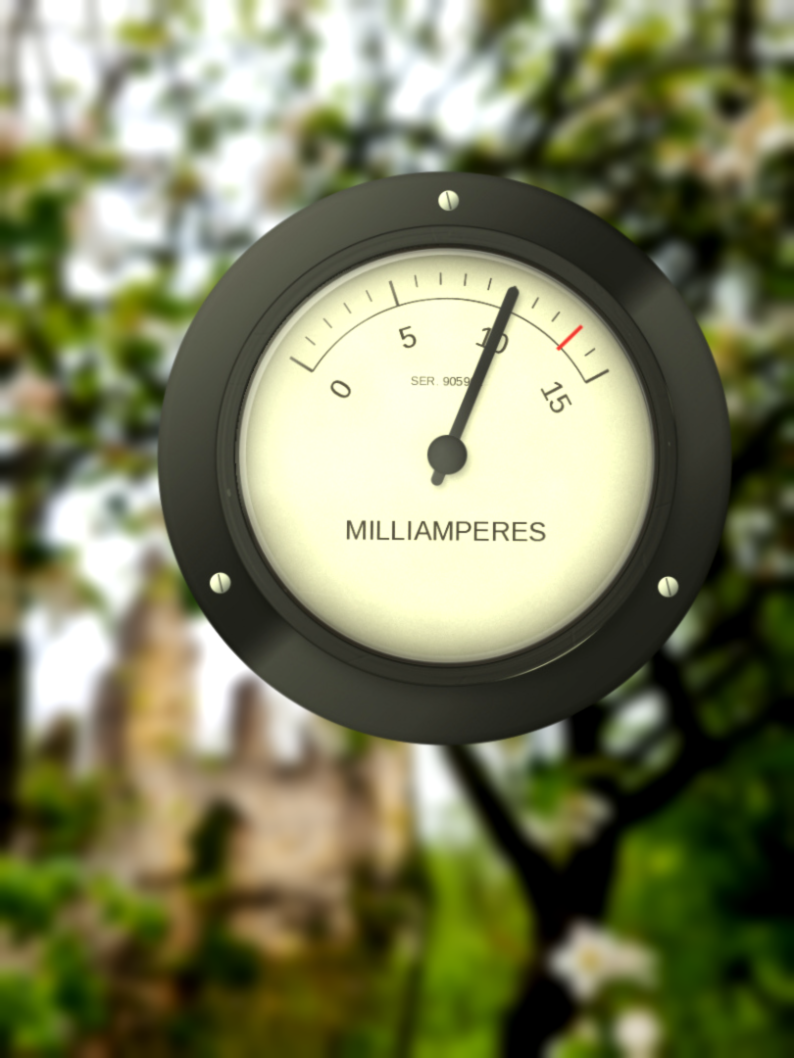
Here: 10 mA
